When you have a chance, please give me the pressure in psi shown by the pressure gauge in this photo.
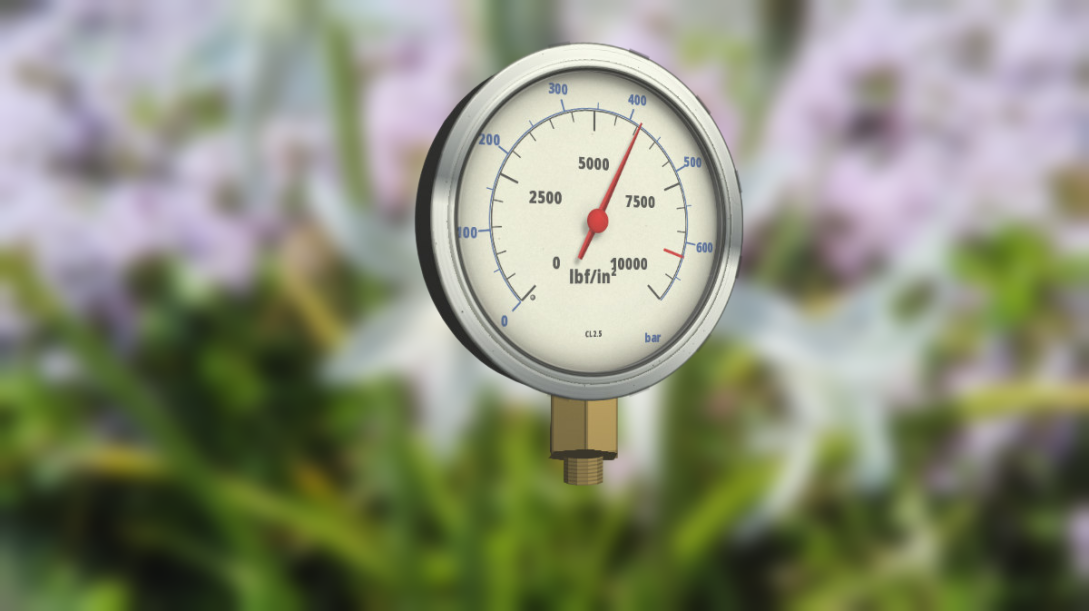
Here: 6000 psi
